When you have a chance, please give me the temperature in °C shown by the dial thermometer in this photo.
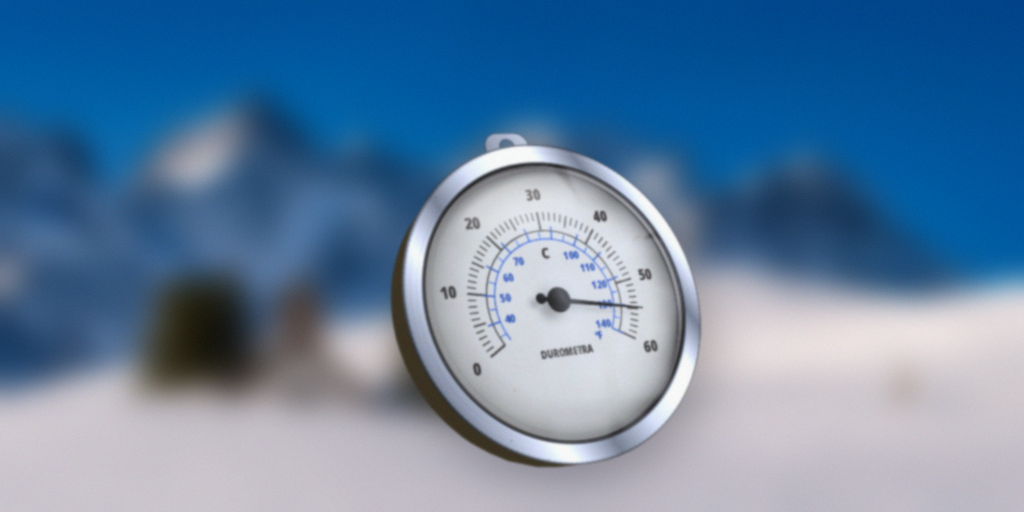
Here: 55 °C
